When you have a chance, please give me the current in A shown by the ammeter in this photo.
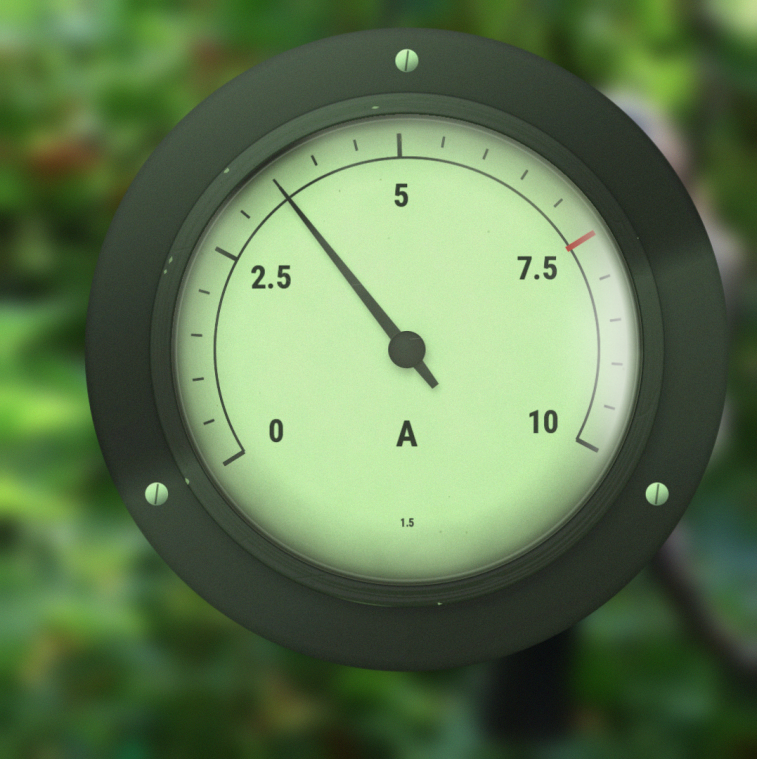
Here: 3.5 A
